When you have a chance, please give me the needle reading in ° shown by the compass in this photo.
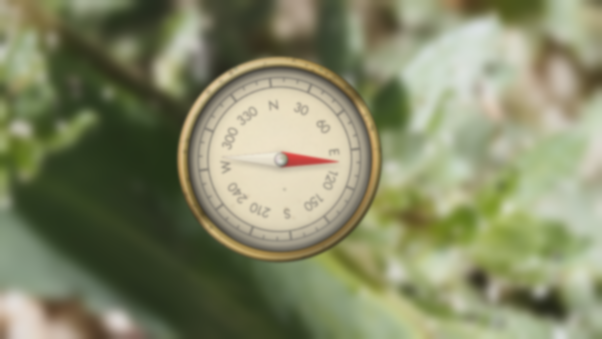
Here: 100 °
